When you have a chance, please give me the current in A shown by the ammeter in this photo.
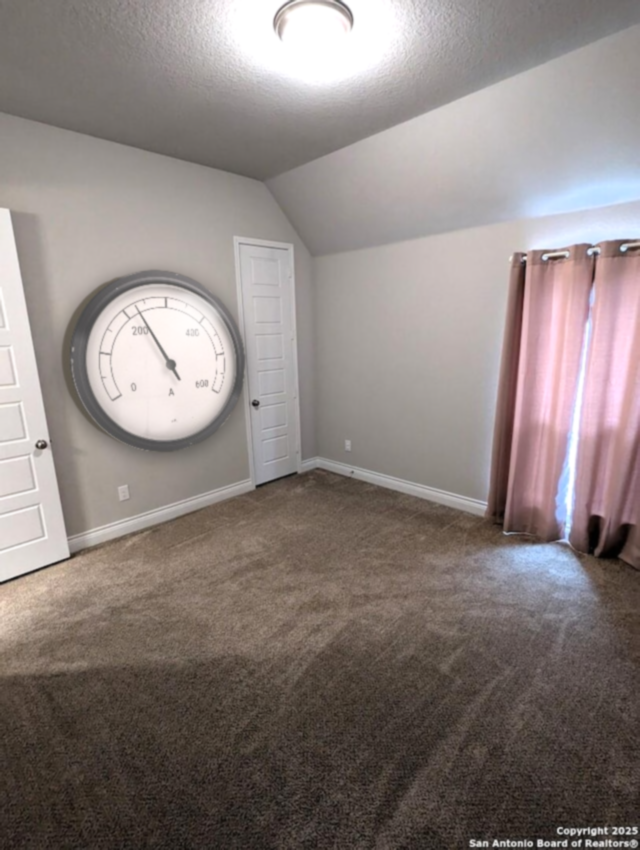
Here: 225 A
